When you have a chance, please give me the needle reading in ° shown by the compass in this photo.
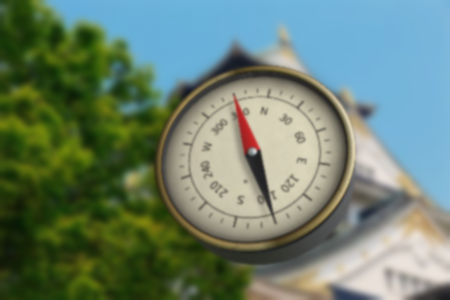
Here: 330 °
